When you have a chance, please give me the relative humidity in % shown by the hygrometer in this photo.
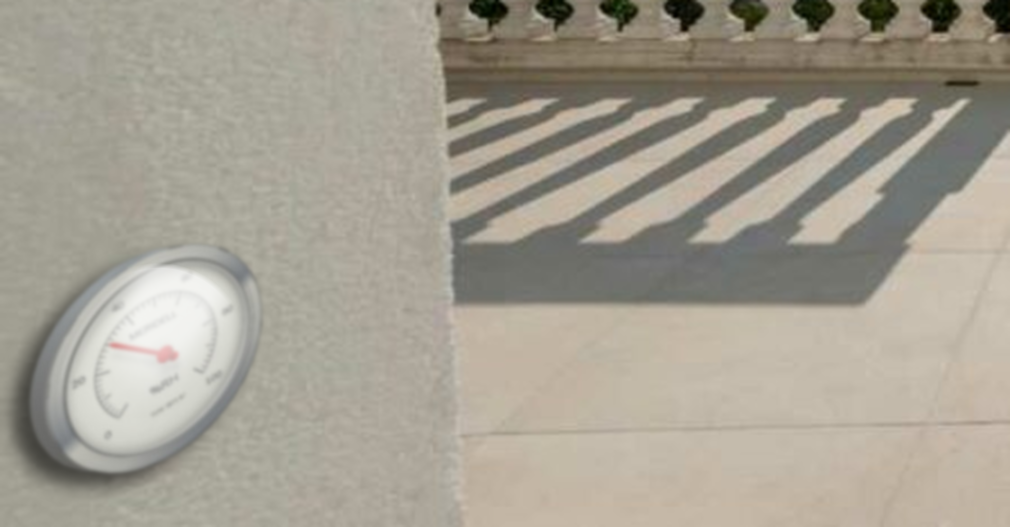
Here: 30 %
